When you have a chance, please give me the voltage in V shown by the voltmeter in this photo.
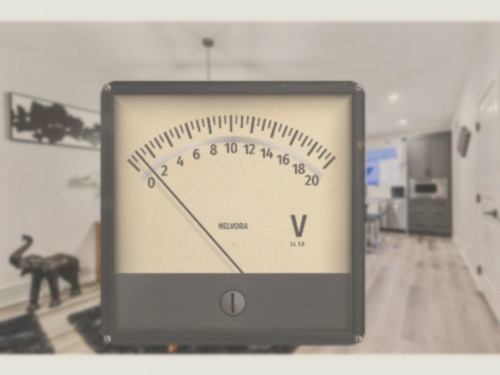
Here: 1 V
